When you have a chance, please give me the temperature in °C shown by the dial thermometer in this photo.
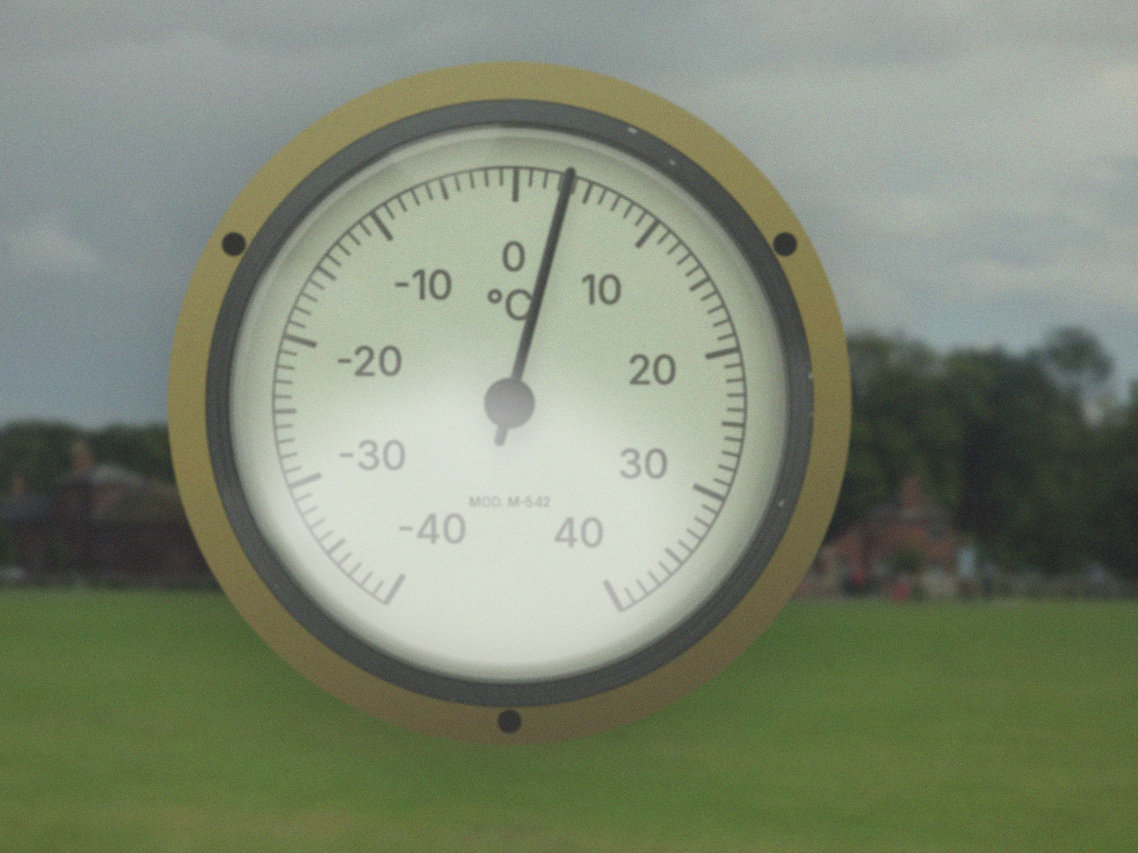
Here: 3.5 °C
